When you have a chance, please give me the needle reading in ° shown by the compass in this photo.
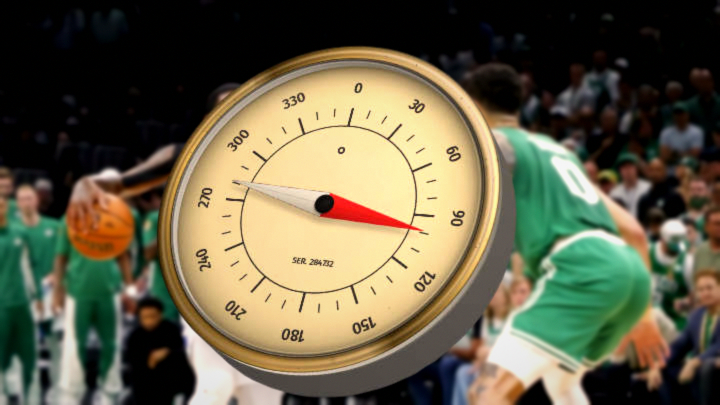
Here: 100 °
